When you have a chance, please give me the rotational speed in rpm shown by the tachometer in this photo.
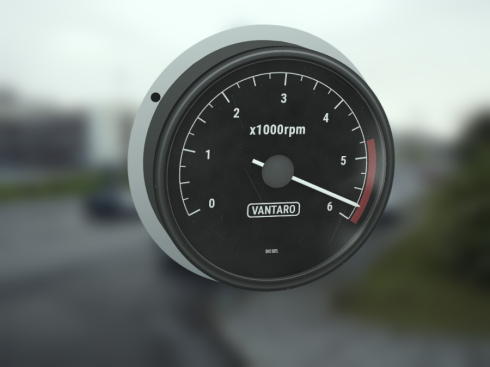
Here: 5750 rpm
